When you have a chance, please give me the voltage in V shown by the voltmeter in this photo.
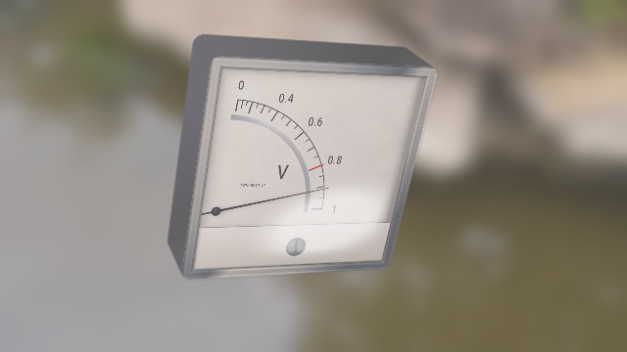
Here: 0.9 V
